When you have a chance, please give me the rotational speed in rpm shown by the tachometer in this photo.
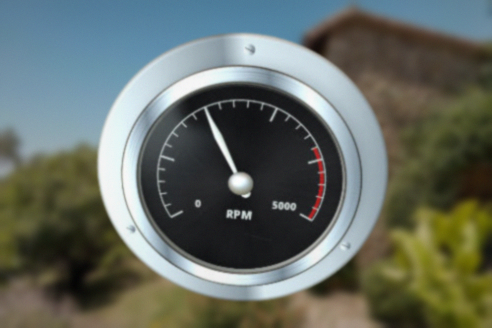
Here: 2000 rpm
